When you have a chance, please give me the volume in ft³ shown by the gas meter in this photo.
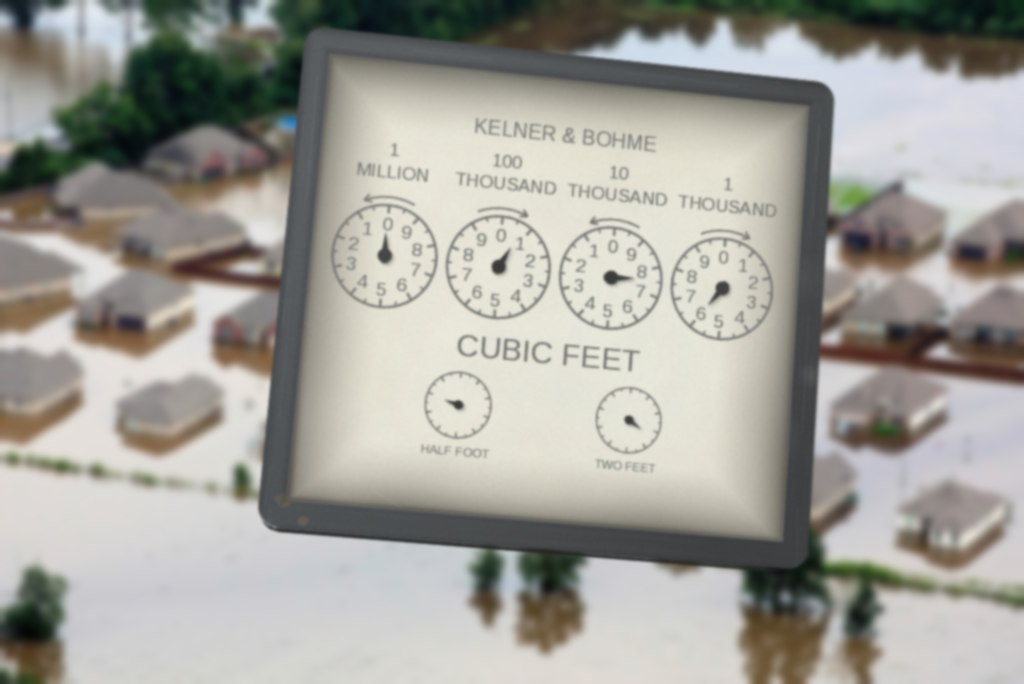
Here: 7600 ft³
